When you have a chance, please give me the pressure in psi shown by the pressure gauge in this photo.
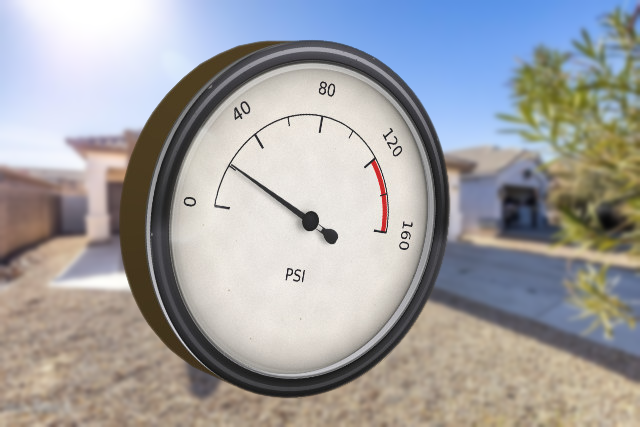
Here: 20 psi
